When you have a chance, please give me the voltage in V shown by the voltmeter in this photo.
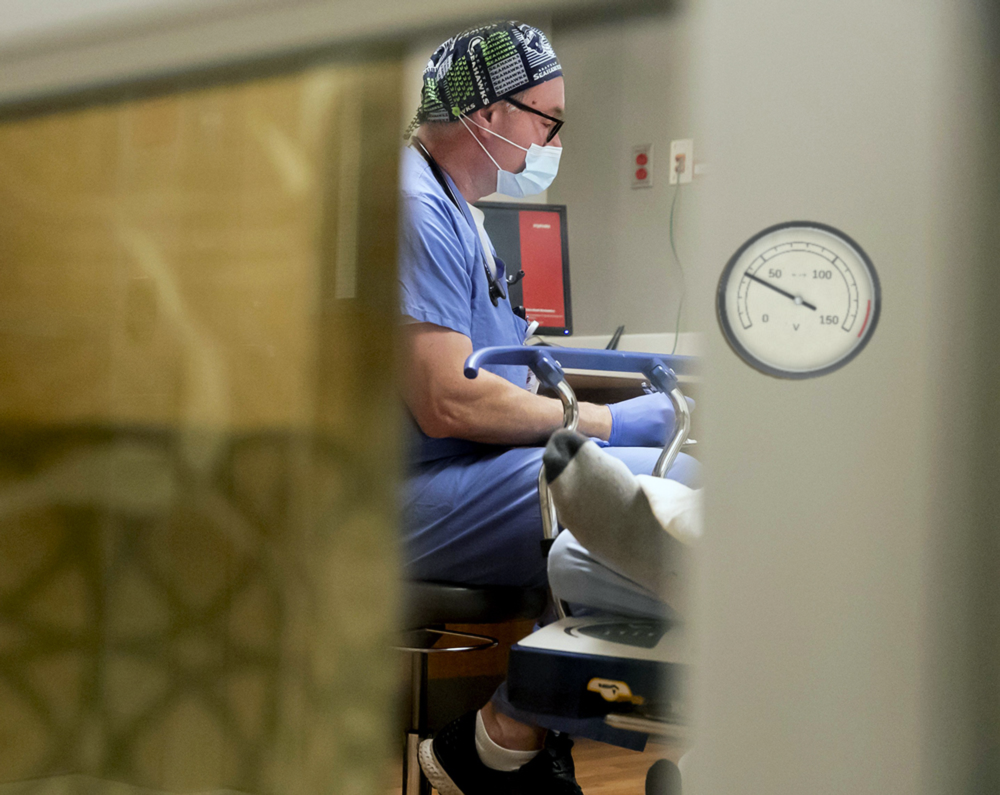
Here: 35 V
